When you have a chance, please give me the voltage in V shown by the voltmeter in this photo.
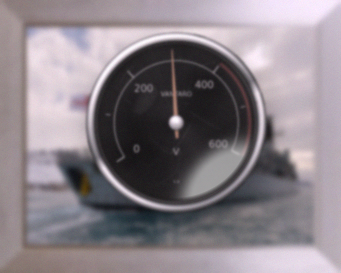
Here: 300 V
